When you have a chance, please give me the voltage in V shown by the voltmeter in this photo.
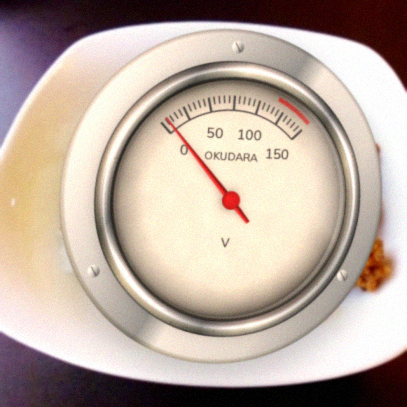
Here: 5 V
